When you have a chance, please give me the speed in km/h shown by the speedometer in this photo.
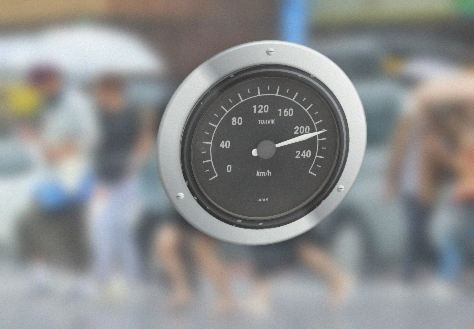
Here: 210 km/h
